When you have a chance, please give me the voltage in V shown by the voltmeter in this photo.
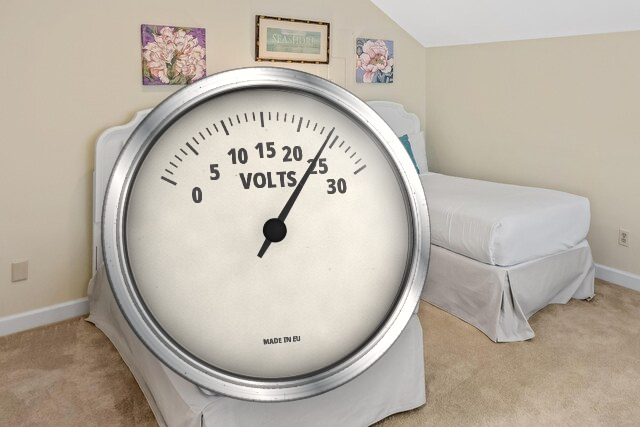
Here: 24 V
